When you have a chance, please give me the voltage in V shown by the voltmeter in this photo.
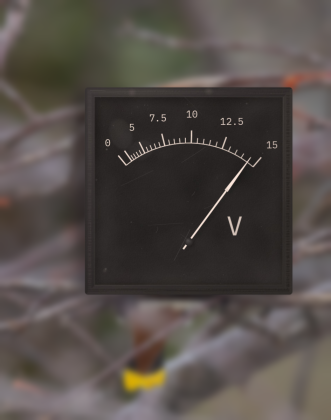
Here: 14.5 V
